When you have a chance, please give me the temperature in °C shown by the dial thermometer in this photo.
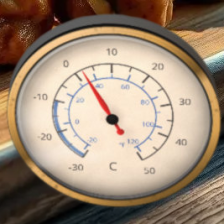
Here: 2.5 °C
